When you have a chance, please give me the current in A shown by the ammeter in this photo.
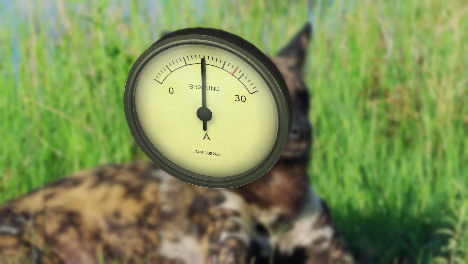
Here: 15 A
